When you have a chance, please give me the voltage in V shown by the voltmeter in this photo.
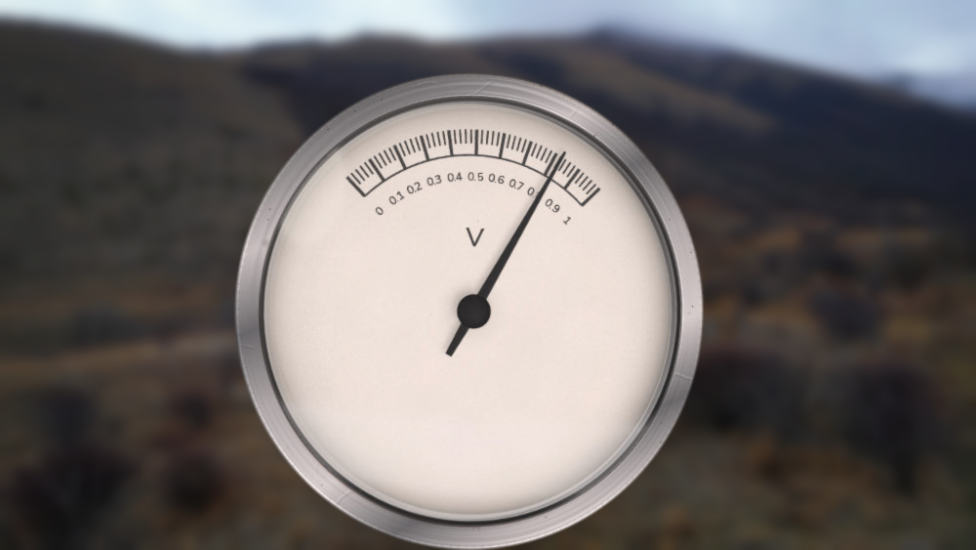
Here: 0.82 V
